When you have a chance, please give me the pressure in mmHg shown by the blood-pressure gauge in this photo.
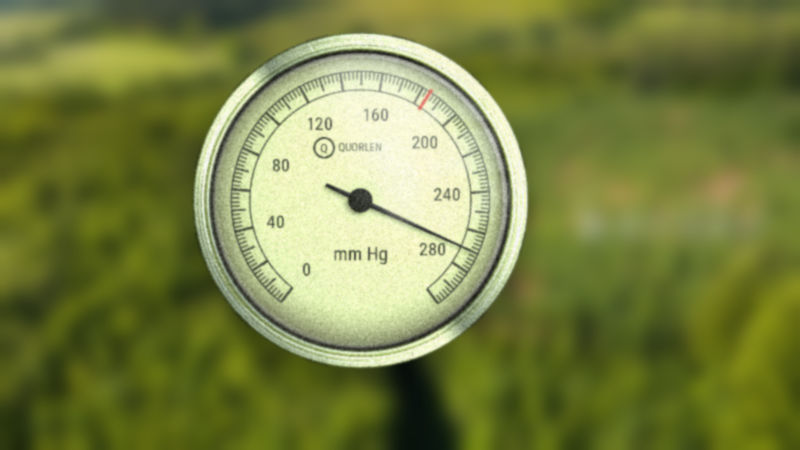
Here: 270 mmHg
